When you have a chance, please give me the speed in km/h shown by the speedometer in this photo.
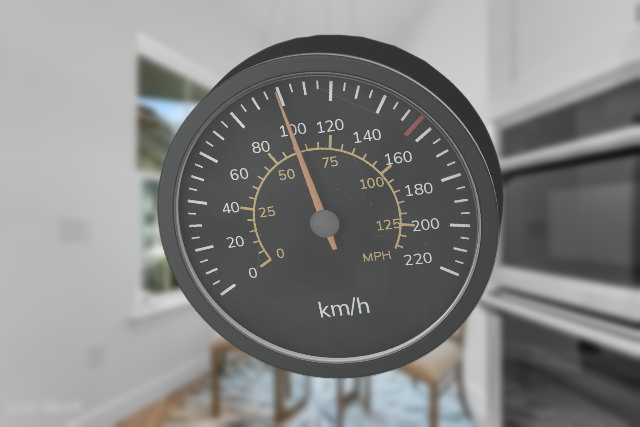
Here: 100 km/h
